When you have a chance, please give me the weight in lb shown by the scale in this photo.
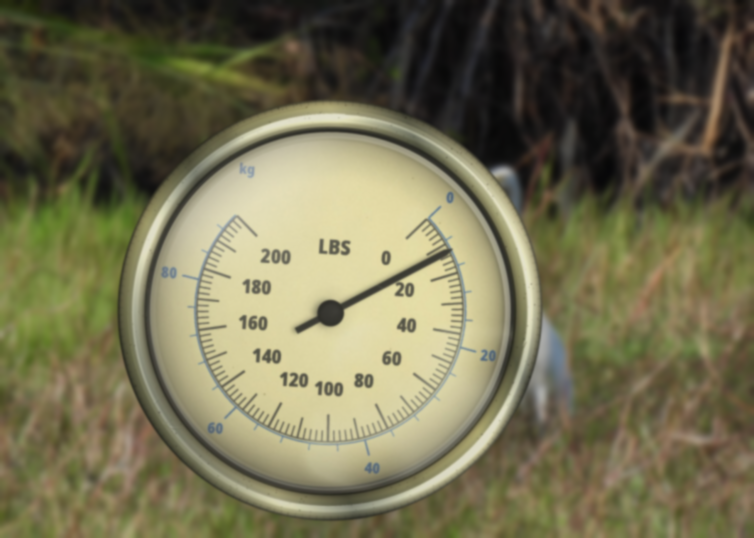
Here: 12 lb
